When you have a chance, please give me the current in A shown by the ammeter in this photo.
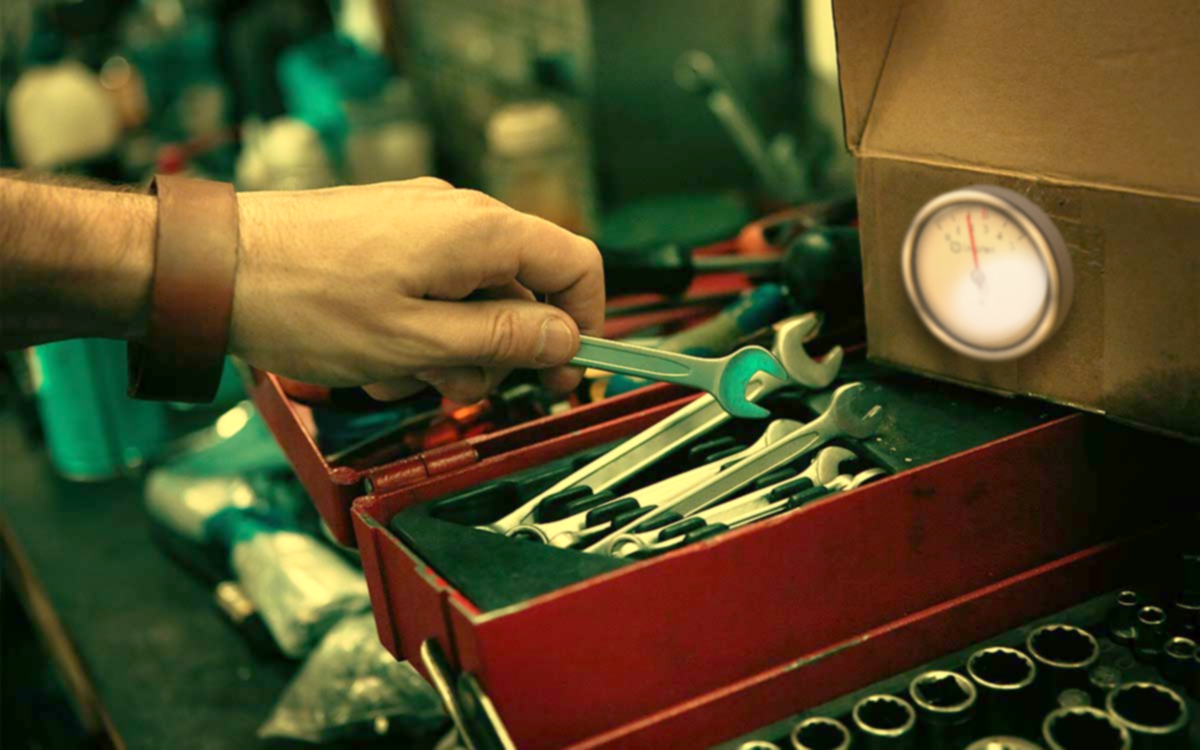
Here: 2 A
